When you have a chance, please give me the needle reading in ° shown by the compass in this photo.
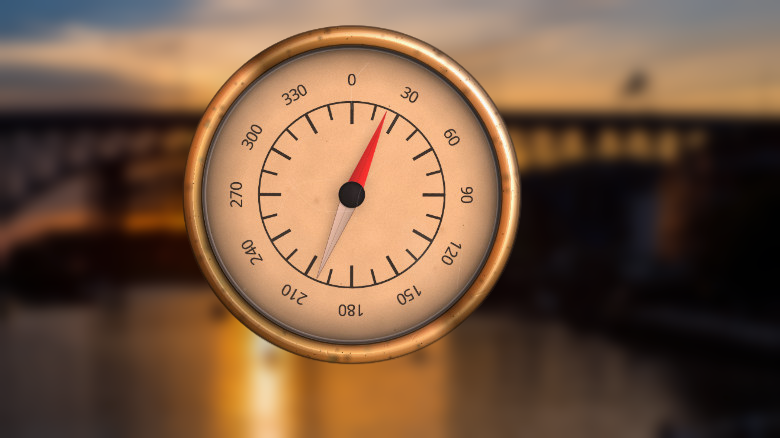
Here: 22.5 °
